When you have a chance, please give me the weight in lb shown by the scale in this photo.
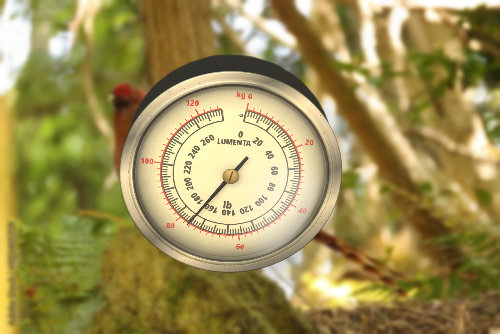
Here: 170 lb
